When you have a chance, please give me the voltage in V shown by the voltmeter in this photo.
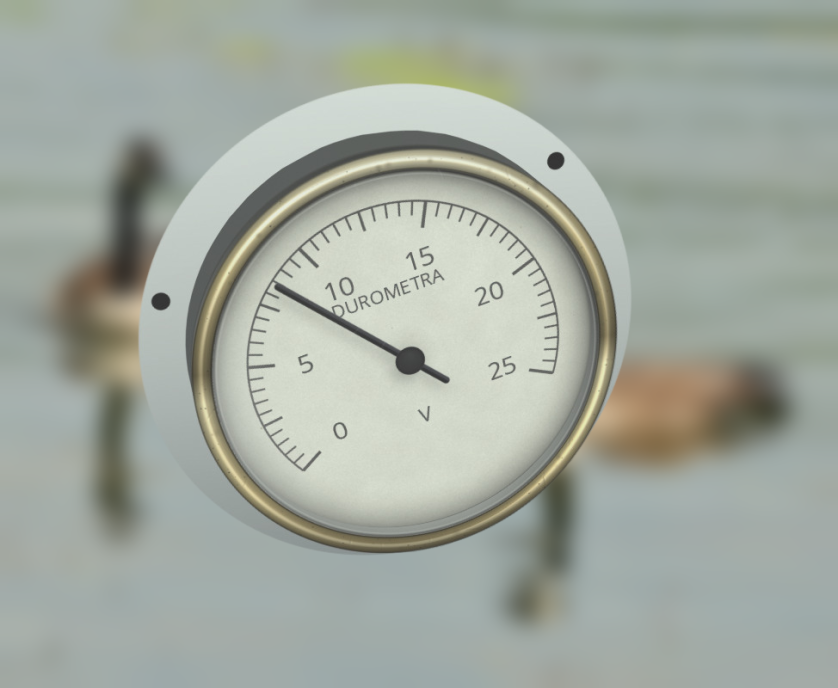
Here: 8.5 V
